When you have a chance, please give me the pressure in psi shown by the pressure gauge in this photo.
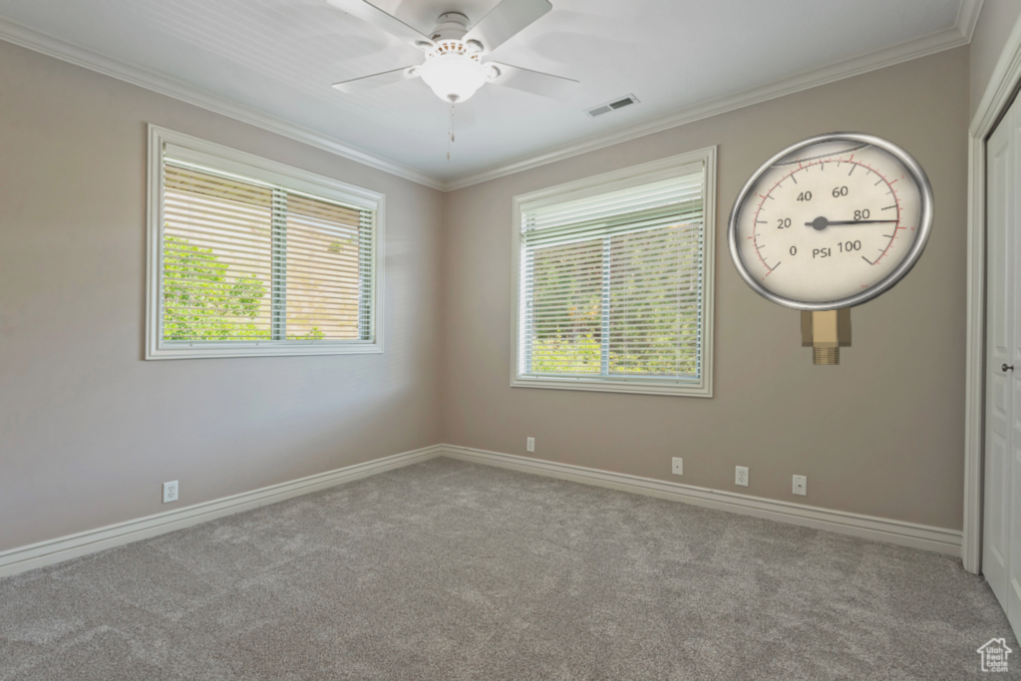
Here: 85 psi
